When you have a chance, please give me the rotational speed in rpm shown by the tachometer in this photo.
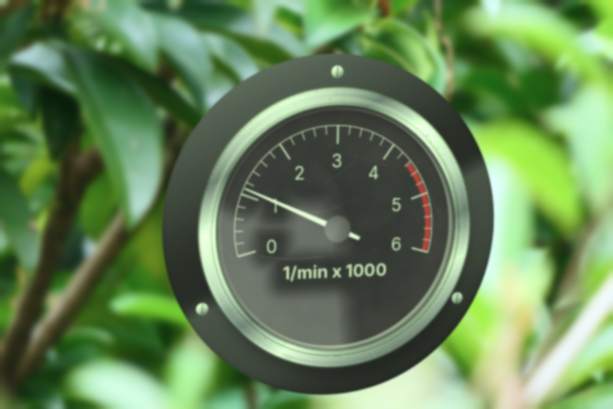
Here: 1100 rpm
